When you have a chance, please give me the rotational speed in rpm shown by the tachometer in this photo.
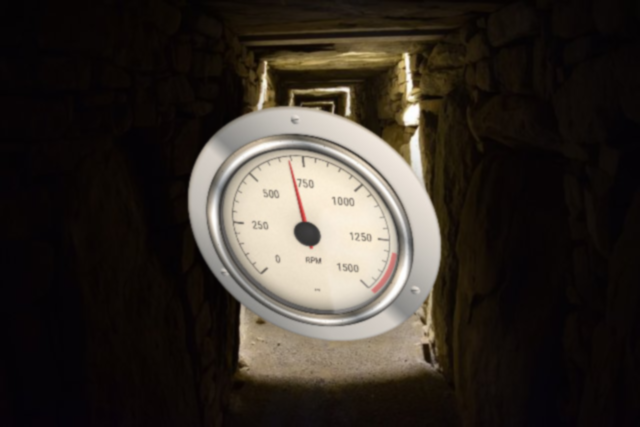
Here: 700 rpm
